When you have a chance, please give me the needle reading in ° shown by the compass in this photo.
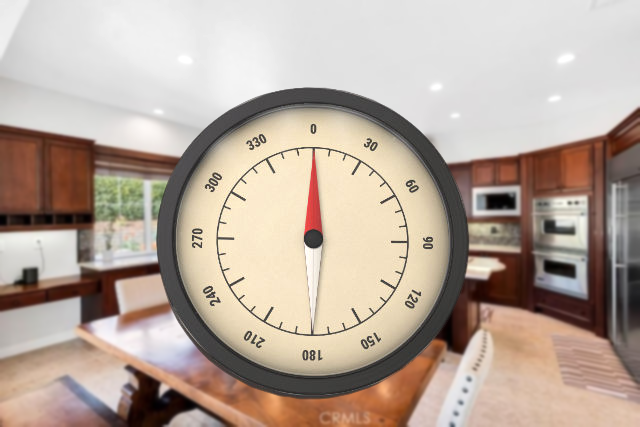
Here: 0 °
